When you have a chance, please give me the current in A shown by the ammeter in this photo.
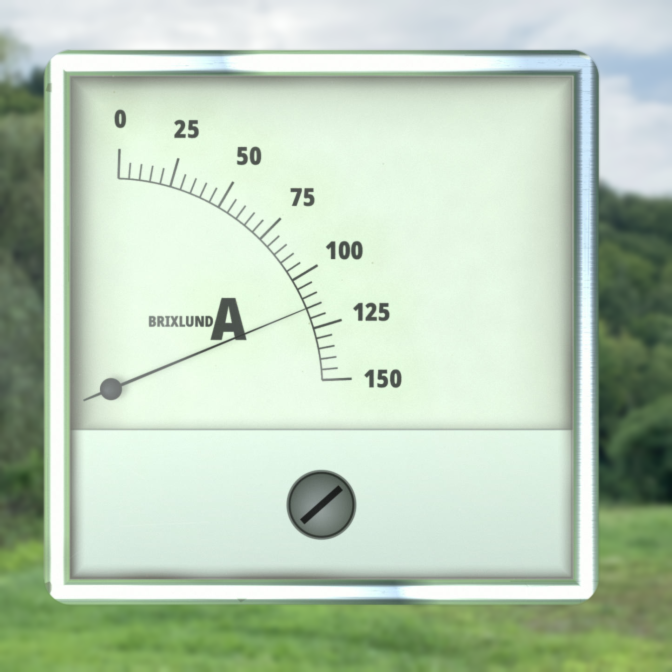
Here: 115 A
